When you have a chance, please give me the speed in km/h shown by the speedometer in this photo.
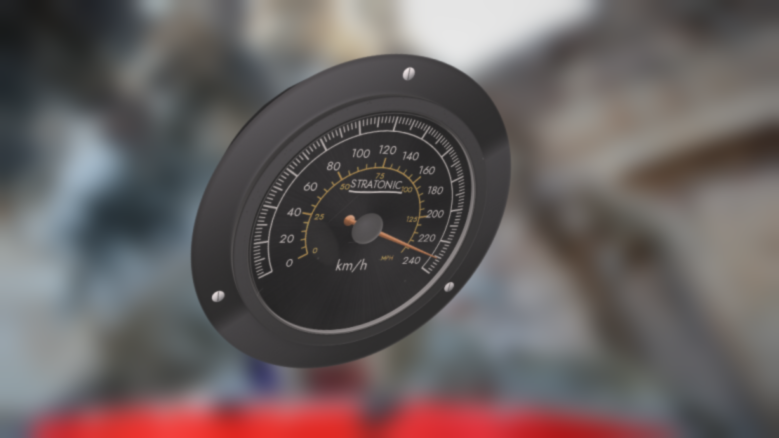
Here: 230 km/h
